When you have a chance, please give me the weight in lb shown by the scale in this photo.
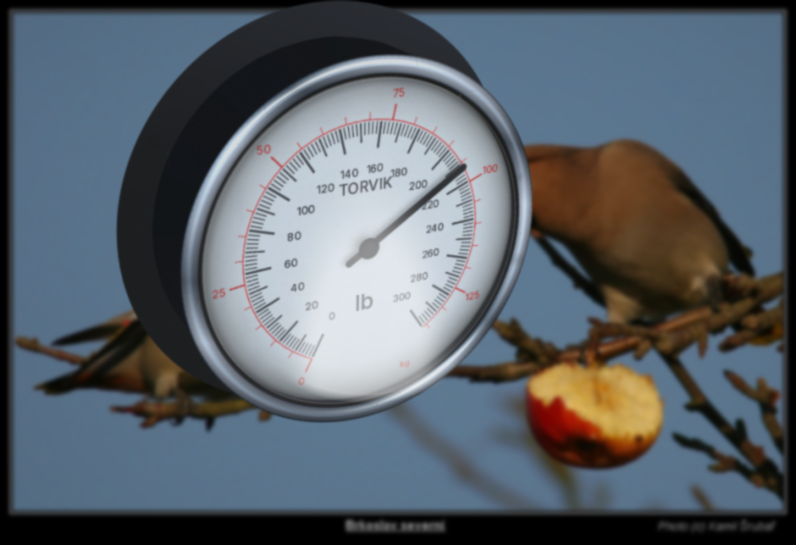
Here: 210 lb
